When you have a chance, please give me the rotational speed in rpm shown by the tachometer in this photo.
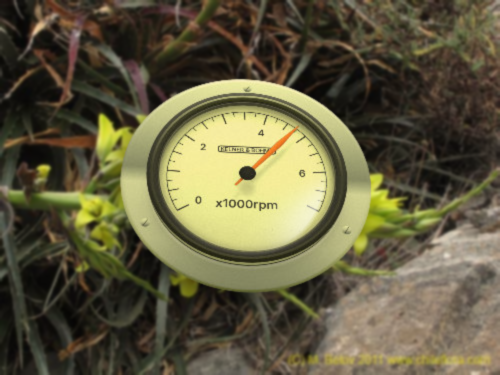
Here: 4750 rpm
